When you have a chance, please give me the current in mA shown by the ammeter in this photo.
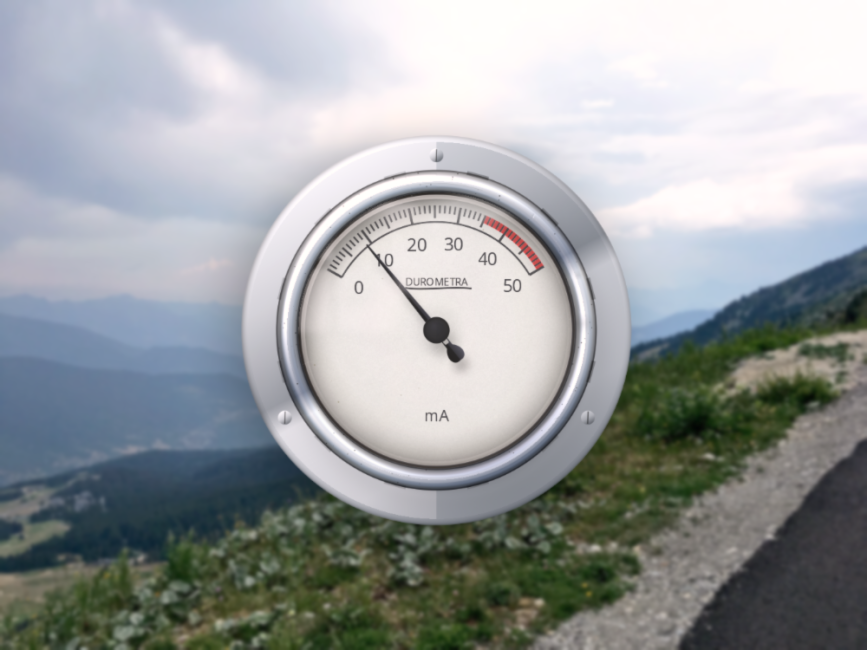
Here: 9 mA
